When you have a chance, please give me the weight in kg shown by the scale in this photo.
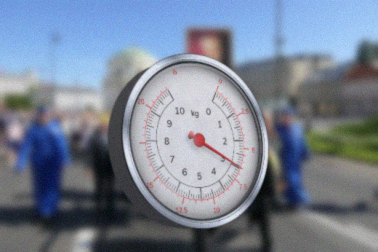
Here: 3 kg
